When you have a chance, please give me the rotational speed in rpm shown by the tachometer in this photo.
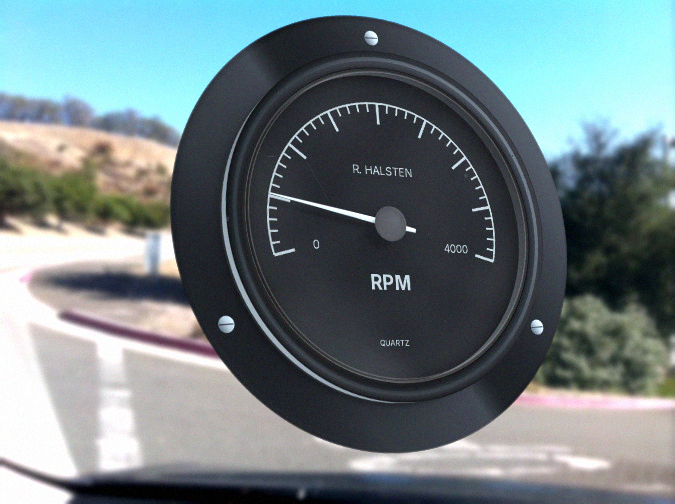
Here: 500 rpm
